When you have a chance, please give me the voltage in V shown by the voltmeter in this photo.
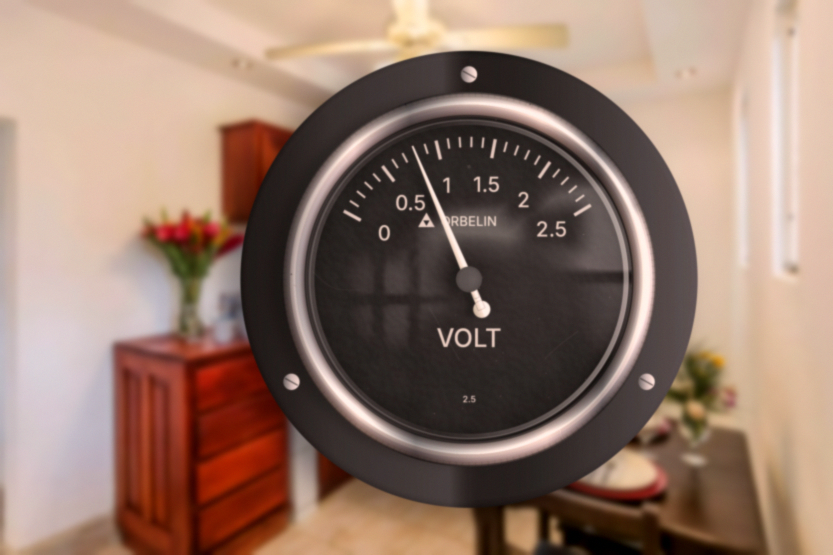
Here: 0.8 V
